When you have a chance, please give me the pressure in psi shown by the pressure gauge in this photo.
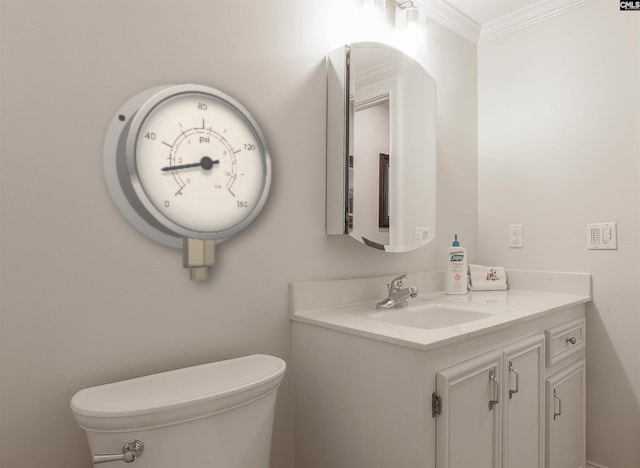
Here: 20 psi
